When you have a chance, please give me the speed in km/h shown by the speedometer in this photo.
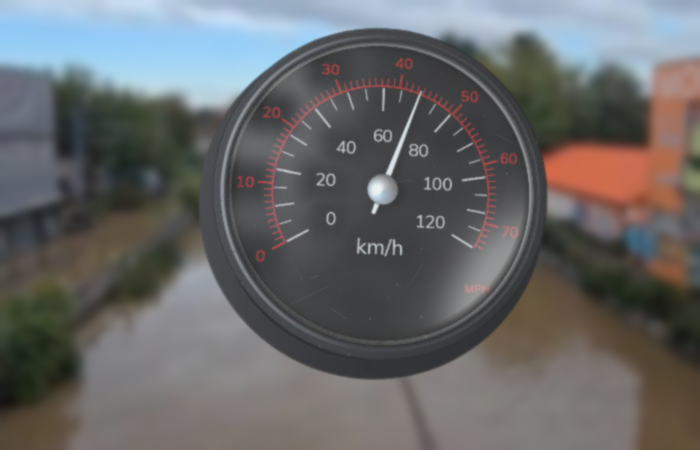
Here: 70 km/h
